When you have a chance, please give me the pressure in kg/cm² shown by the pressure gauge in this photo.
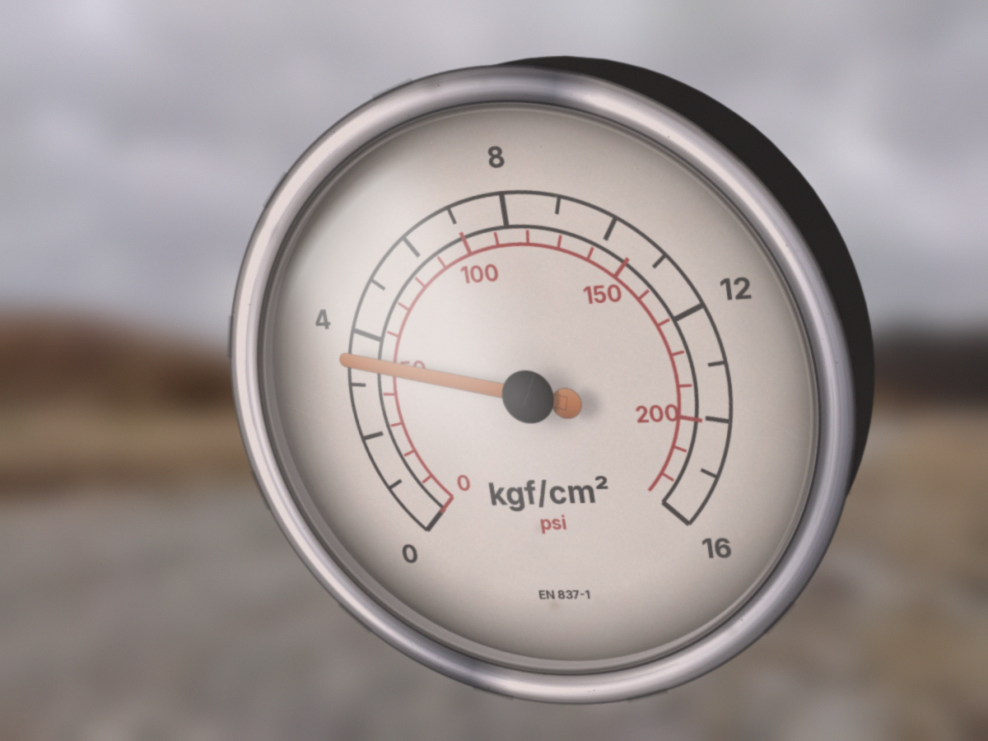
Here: 3.5 kg/cm²
